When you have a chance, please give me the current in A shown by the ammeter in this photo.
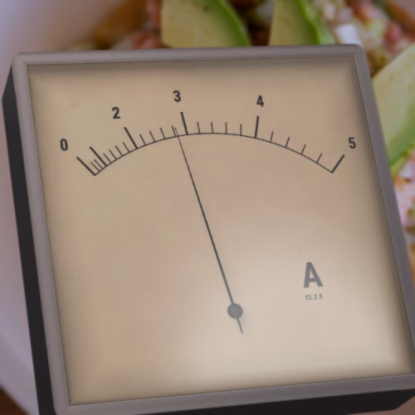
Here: 2.8 A
